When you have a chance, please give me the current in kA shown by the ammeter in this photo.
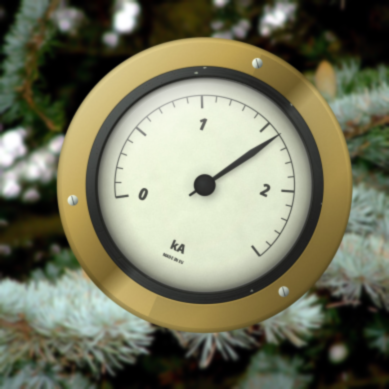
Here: 1.6 kA
